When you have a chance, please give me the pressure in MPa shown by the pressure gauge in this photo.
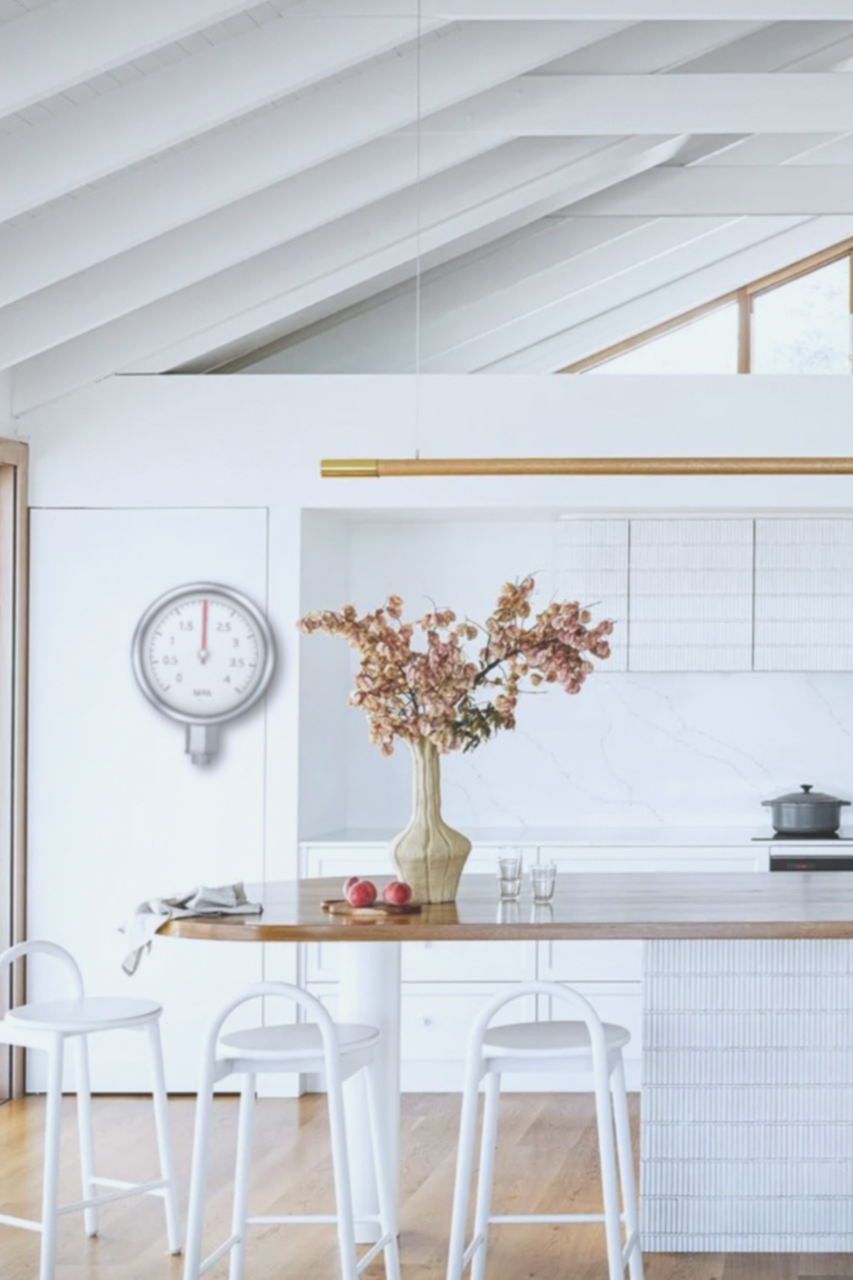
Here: 2 MPa
